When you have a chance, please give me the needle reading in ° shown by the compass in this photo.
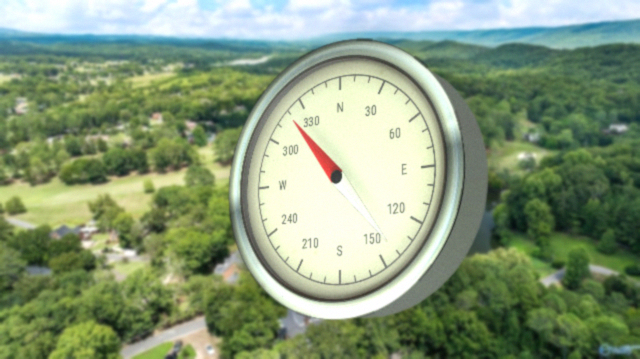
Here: 320 °
